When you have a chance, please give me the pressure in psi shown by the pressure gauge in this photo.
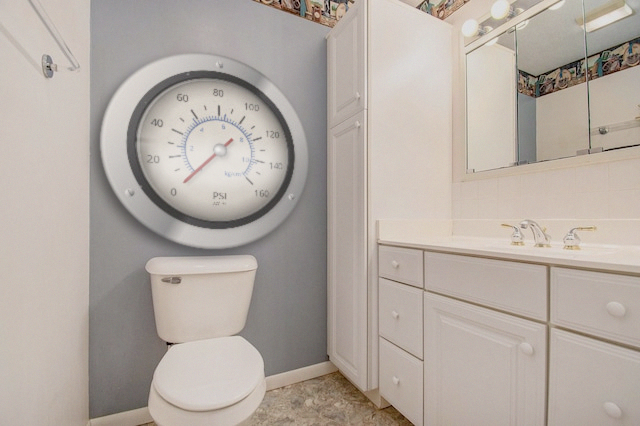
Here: 0 psi
